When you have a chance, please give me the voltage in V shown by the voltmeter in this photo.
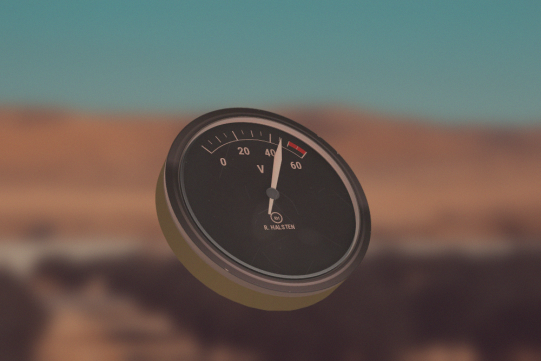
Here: 45 V
